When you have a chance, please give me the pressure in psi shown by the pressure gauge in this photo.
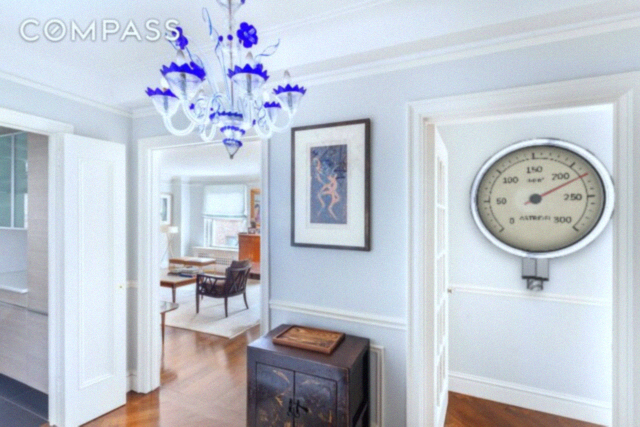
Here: 220 psi
